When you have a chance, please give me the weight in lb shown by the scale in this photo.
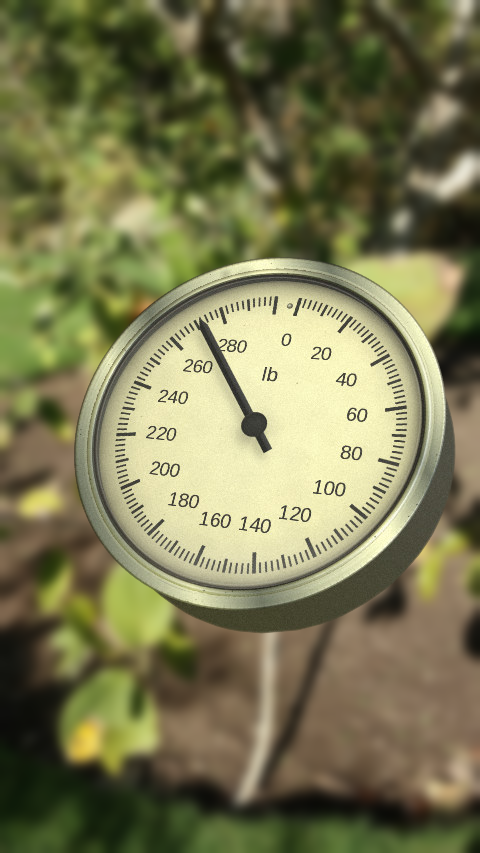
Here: 272 lb
